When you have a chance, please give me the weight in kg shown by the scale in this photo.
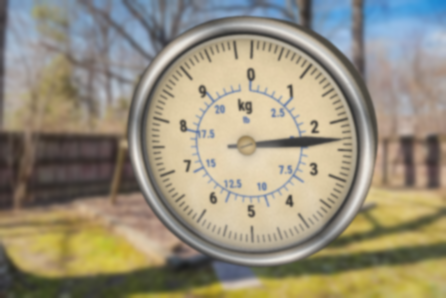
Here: 2.3 kg
